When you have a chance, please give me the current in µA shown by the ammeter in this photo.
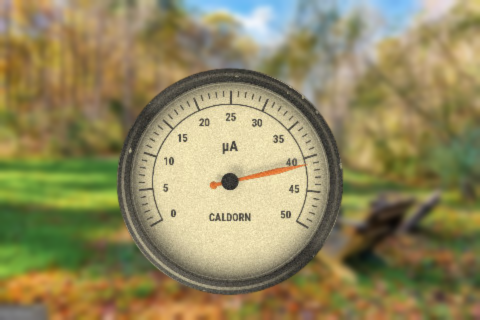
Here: 41 µA
